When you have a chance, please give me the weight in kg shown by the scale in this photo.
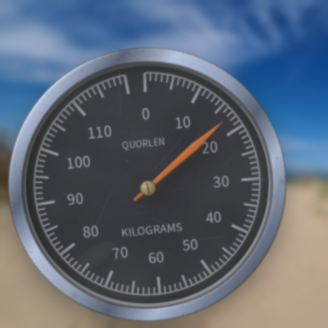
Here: 17 kg
